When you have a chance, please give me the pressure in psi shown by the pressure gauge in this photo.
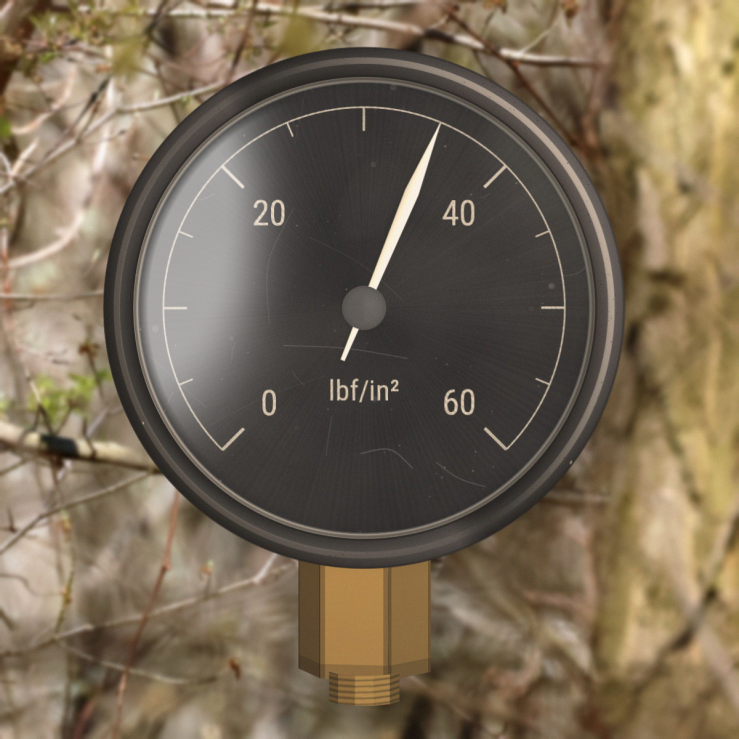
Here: 35 psi
